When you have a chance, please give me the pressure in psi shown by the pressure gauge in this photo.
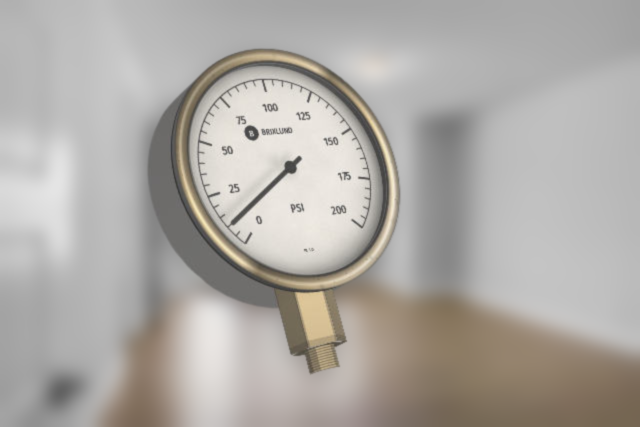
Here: 10 psi
